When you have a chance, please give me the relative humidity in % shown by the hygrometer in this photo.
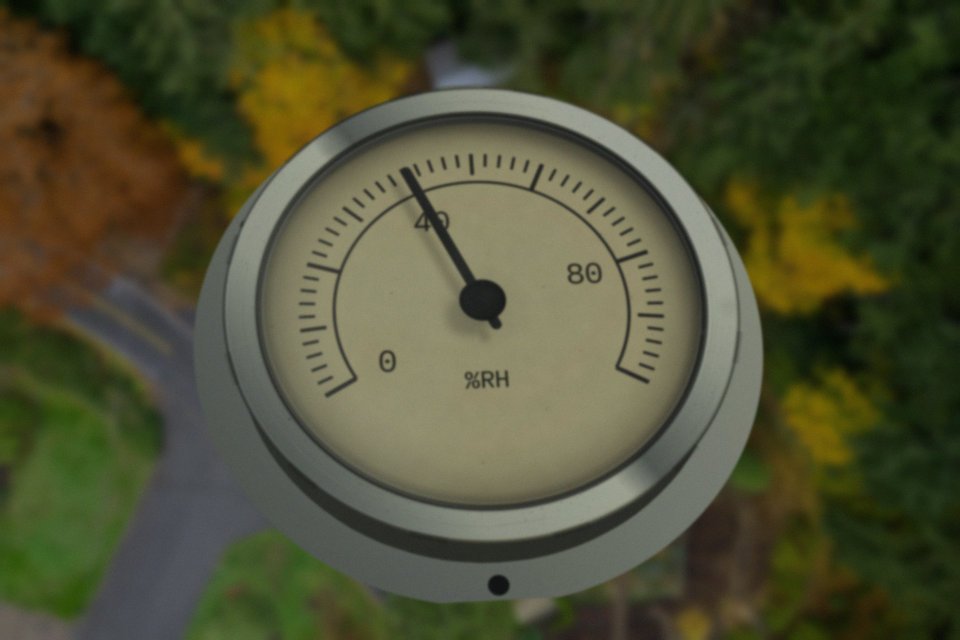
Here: 40 %
